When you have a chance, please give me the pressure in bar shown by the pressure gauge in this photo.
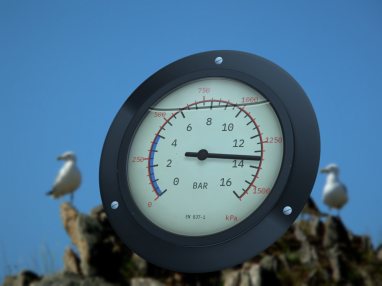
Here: 13.5 bar
